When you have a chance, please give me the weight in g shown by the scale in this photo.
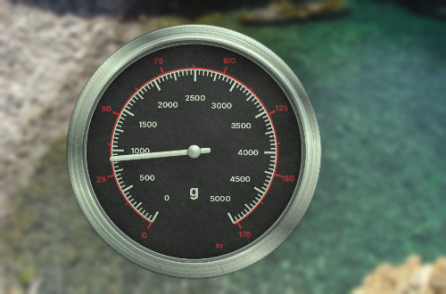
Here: 900 g
